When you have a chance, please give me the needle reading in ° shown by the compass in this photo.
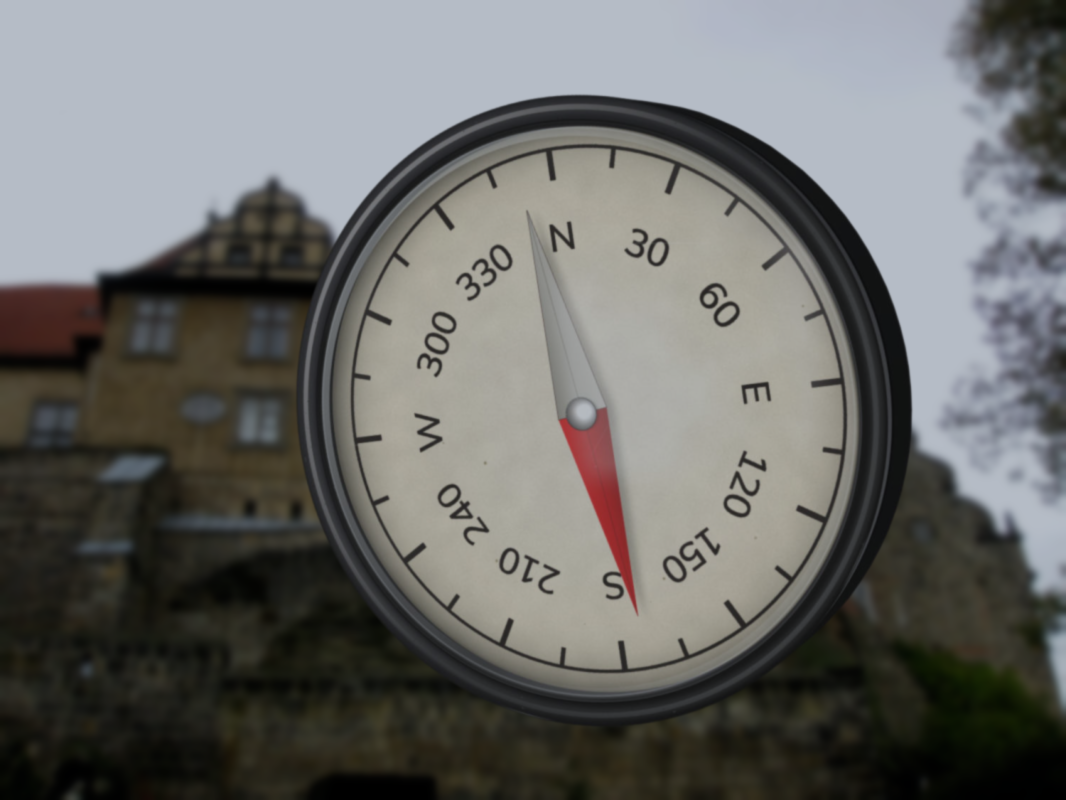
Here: 172.5 °
